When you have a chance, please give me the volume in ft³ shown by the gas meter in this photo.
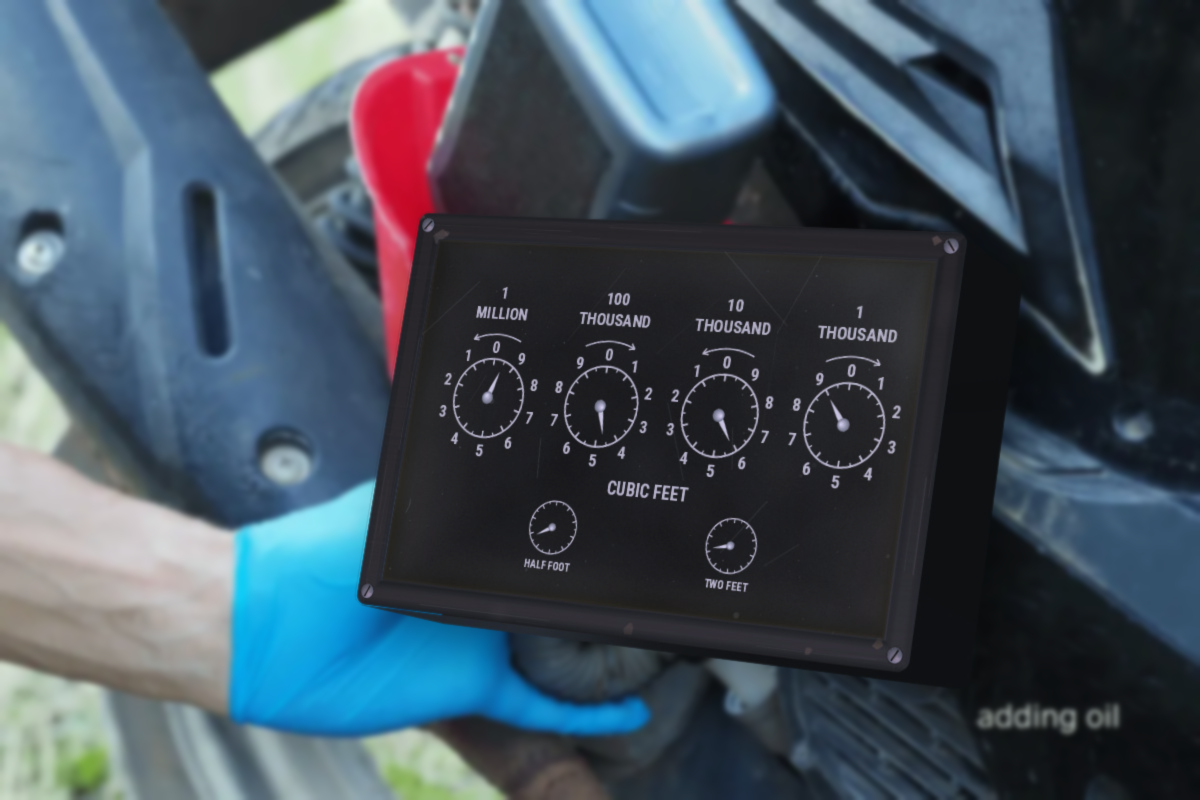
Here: 945900 ft³
